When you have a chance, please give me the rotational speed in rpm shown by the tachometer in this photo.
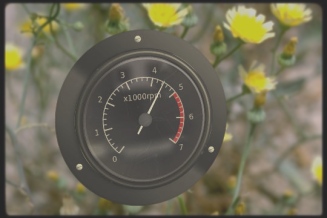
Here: 4400 rpm
